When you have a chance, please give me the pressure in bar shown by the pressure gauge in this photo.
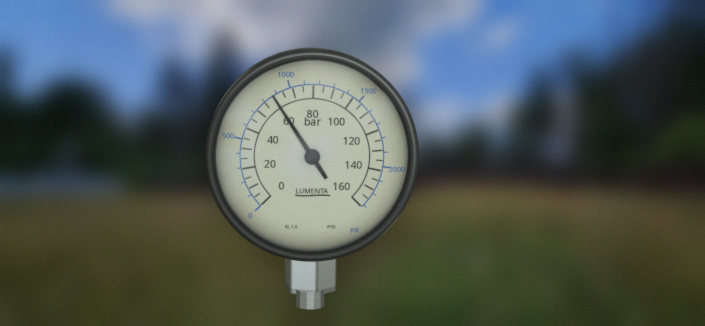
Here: 60 bar
